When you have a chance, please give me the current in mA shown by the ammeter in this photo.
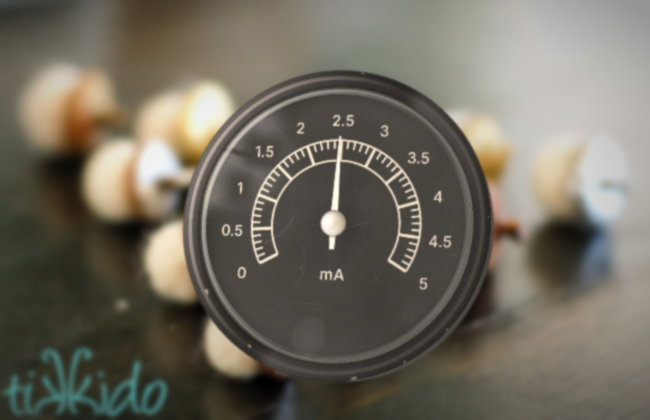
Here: 2.5 mA
